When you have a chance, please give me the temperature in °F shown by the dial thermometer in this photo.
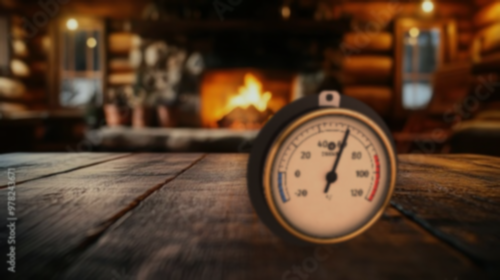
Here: 60 °F
